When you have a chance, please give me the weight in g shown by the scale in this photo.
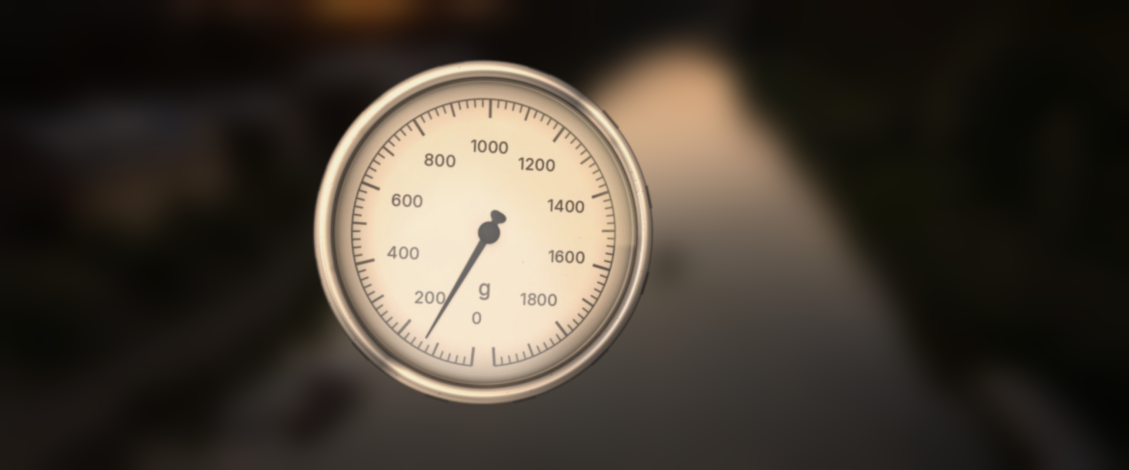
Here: 140 g
